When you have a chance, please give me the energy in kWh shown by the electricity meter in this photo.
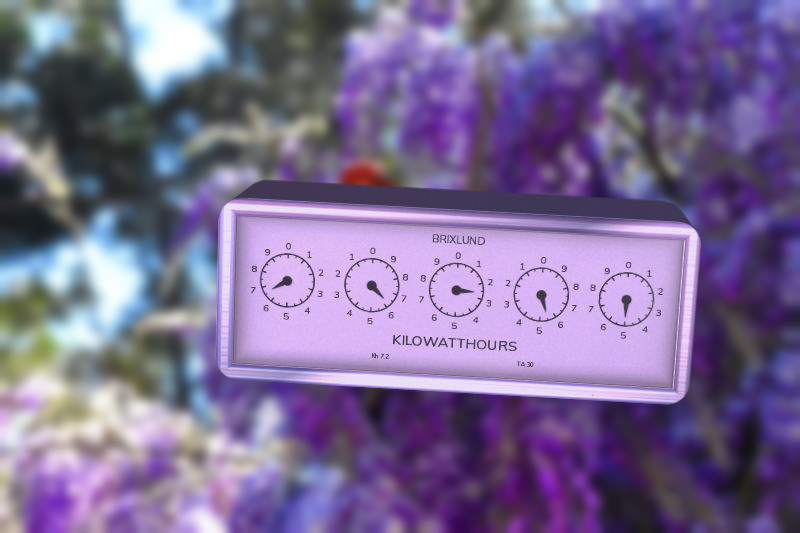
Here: 66255 kWh
